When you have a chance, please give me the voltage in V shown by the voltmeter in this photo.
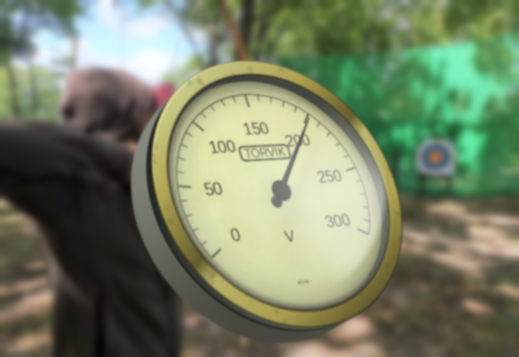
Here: 200 V
